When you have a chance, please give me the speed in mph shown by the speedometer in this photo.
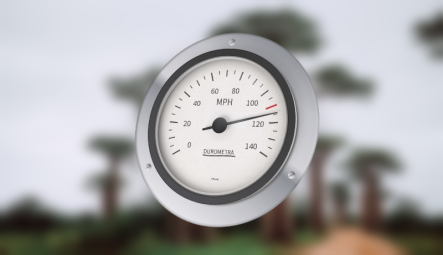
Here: 115 mph
